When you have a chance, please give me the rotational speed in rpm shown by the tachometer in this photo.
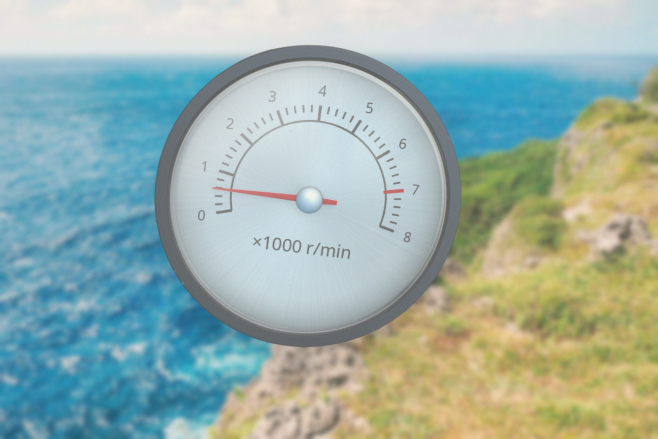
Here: 600 rpm
